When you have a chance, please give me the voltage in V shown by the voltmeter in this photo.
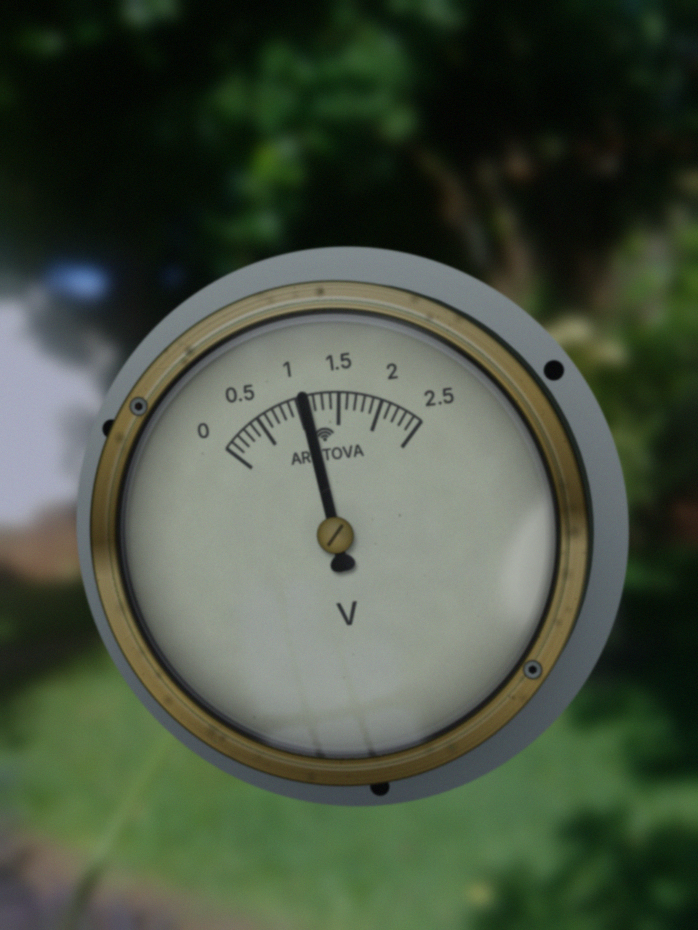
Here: 1.1 V
